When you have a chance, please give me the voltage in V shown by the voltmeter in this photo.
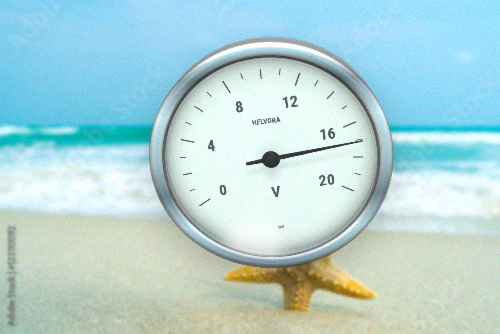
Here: 17 V
